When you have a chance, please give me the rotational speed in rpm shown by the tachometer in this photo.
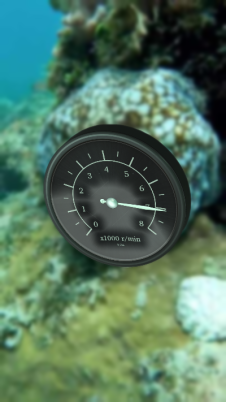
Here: 7000 rpm
